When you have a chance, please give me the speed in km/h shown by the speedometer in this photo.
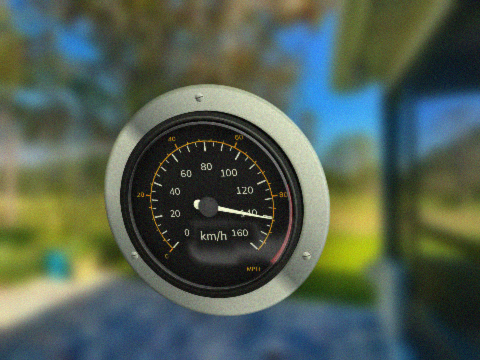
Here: 140 km/h
